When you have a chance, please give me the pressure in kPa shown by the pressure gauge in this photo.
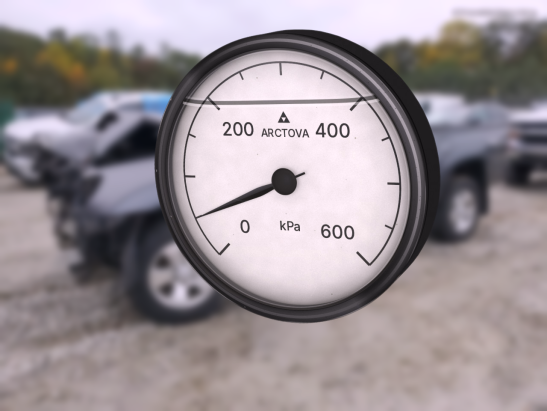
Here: 50 kPa
